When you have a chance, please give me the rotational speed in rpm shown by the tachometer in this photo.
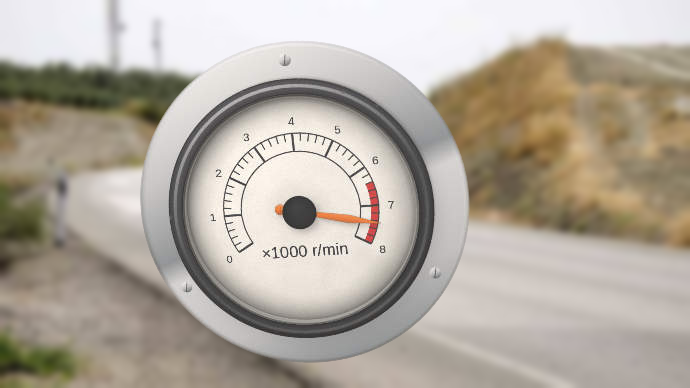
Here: 7400 rpm
